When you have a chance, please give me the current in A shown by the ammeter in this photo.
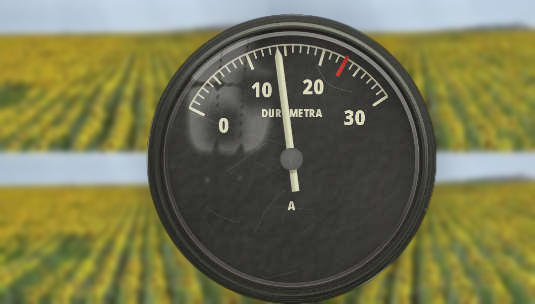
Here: 14 A
